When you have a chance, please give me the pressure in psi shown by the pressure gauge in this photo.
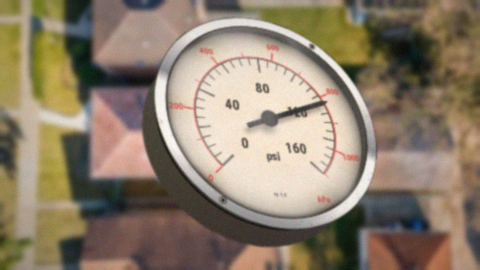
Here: 120 psi
